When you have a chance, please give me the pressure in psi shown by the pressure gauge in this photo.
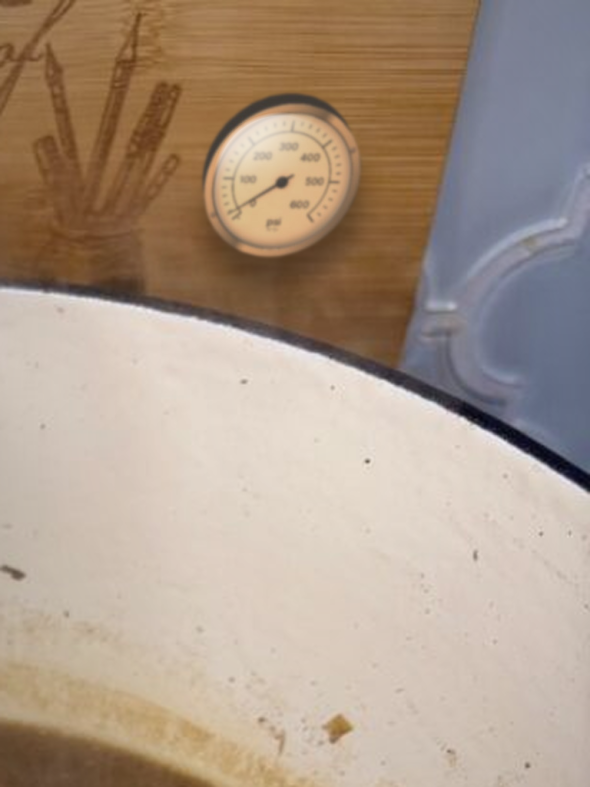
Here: 20 psi
